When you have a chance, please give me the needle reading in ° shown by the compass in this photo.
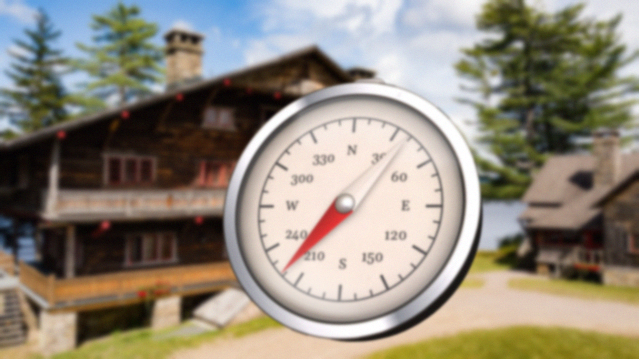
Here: 220 °
